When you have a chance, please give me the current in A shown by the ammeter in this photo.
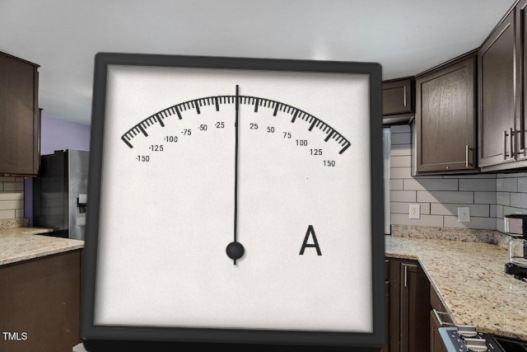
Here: 0 A
